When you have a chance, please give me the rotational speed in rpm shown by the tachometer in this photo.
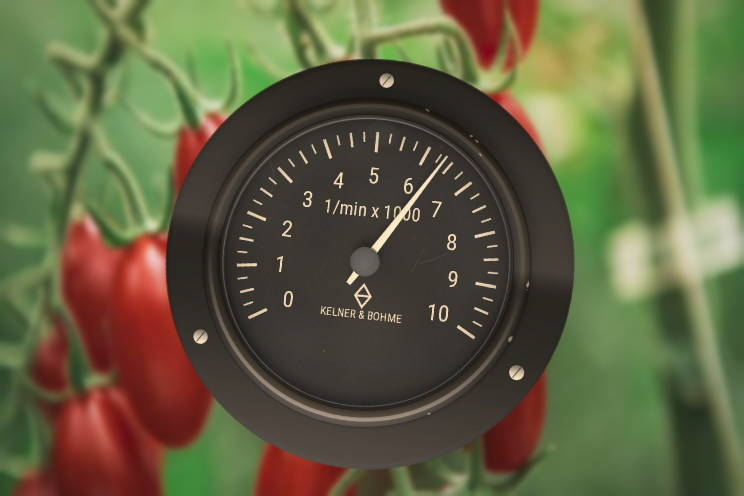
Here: 6375 rpm
